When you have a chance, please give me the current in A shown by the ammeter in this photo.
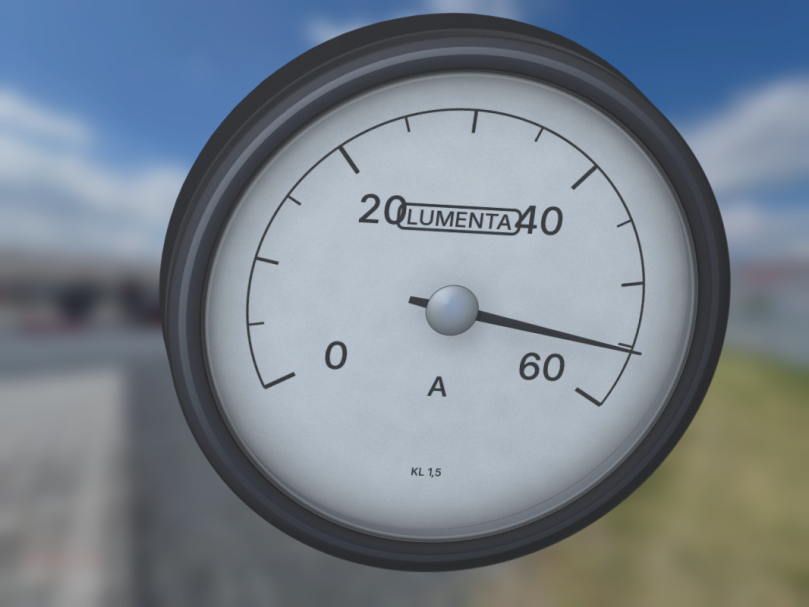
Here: 55 A
